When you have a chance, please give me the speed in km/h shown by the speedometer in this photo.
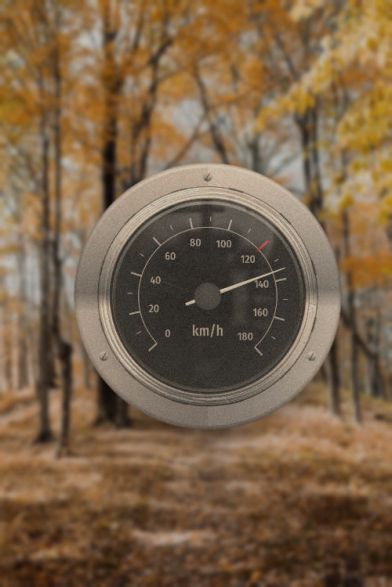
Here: 135 km/h
